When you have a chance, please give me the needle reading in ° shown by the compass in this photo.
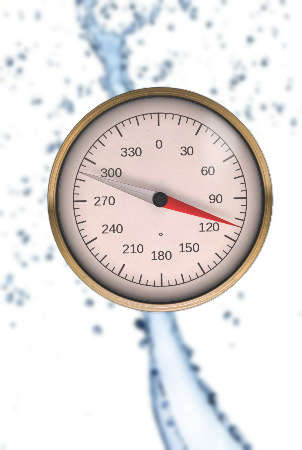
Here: 110 °
